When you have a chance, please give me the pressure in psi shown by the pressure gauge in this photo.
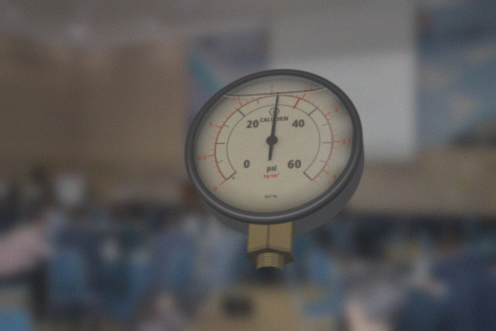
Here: 30 psi
